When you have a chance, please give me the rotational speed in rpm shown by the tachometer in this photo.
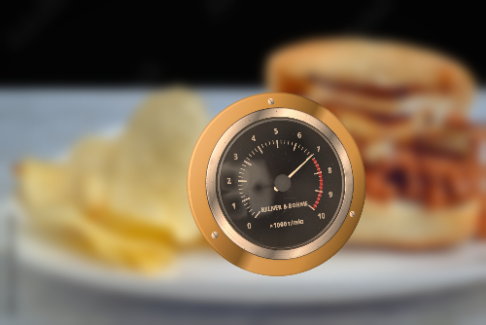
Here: 7000 rpm
